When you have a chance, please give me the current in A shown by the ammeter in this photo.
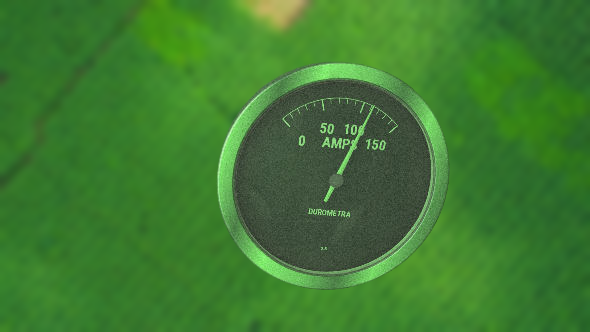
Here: 110 A
